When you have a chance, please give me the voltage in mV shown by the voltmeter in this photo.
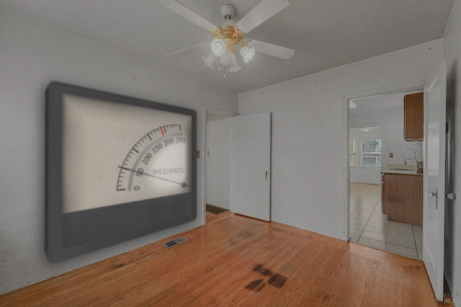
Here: 50 mV
